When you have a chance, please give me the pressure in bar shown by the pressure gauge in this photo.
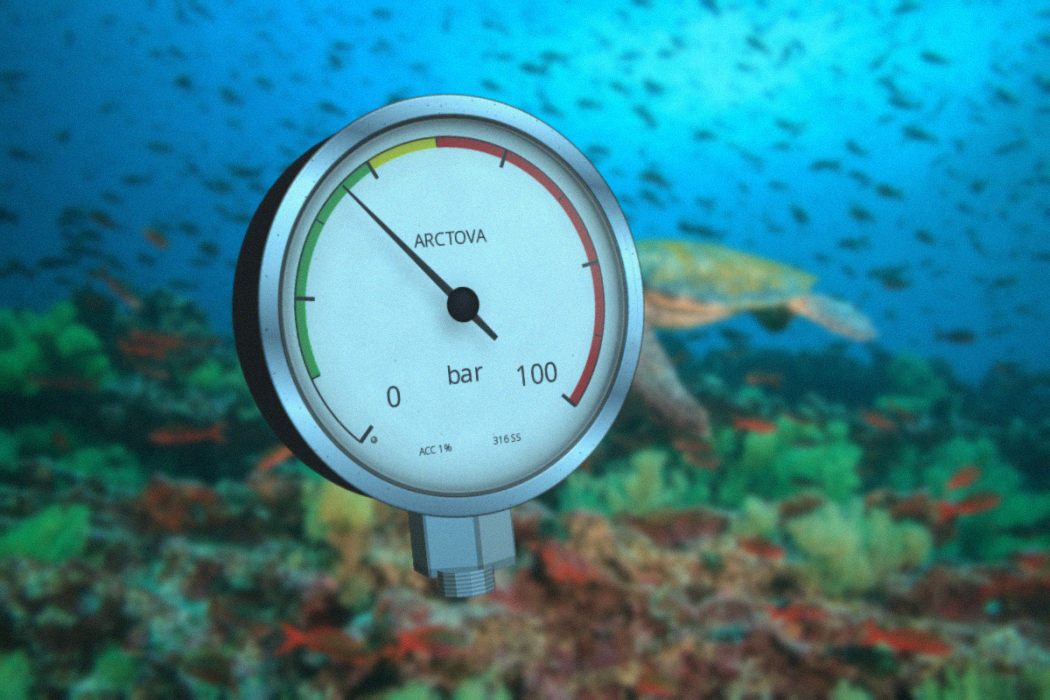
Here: 35 bar
